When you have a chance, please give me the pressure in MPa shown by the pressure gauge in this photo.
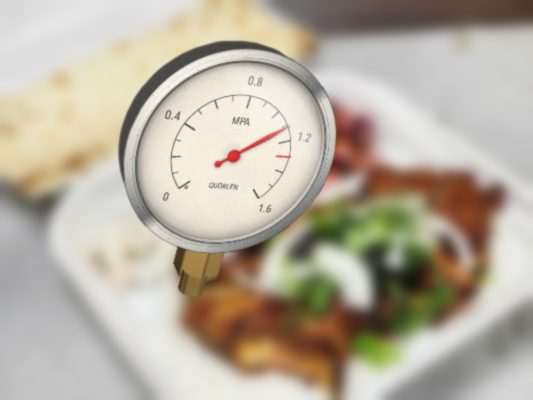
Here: 1.1 MPa
